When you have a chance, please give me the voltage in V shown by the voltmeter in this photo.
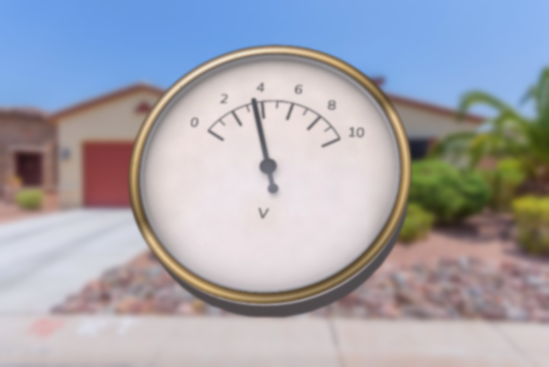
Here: 3.5 V
